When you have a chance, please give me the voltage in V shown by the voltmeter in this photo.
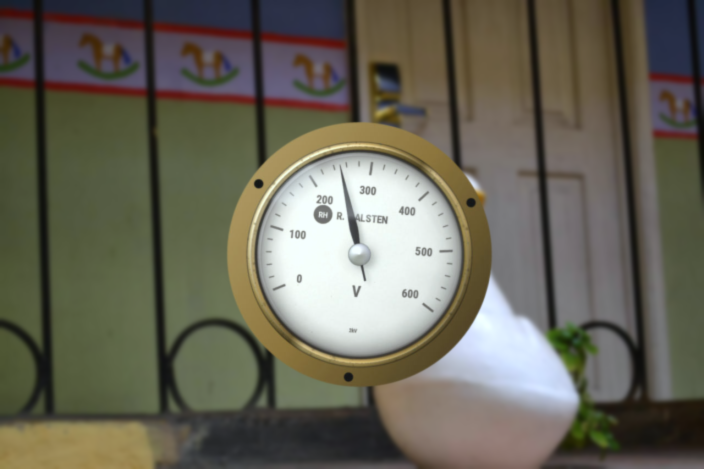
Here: 250 V
